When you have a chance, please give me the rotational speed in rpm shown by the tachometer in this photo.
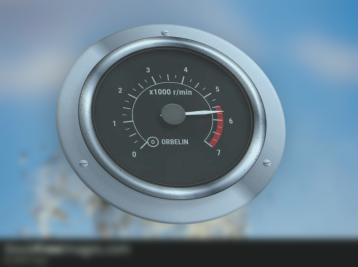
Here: 5750 rpm
